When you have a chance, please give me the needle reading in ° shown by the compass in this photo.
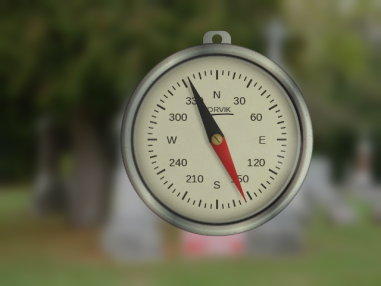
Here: 155 °
